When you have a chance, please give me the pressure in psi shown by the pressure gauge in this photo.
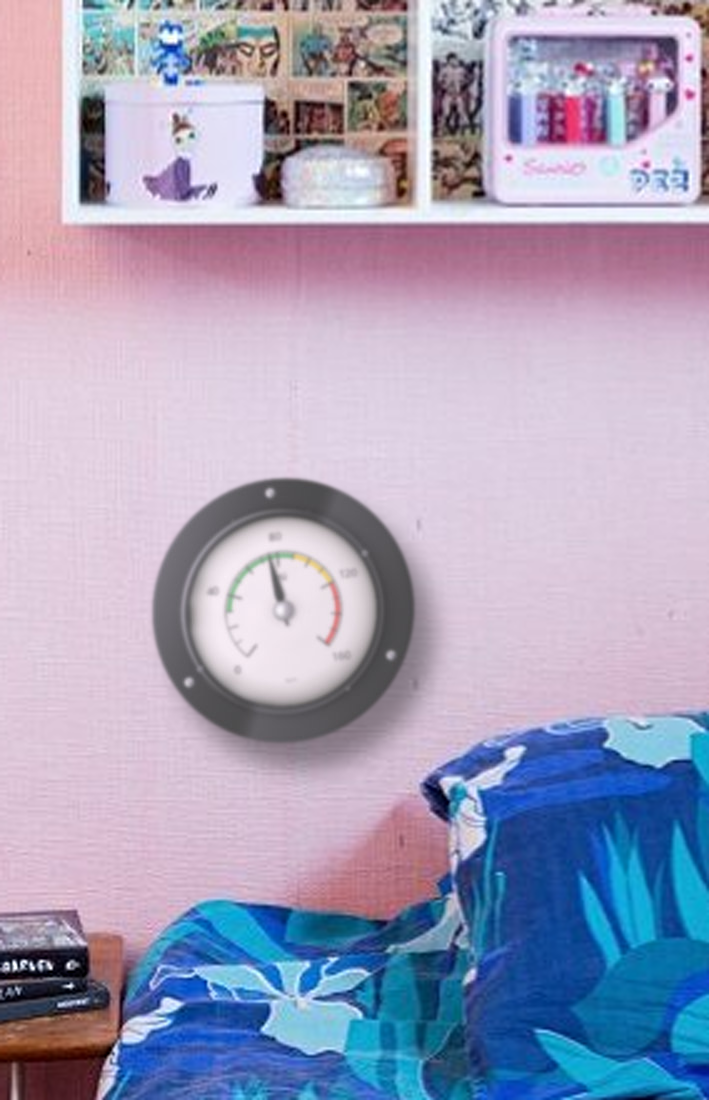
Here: 75 psi
